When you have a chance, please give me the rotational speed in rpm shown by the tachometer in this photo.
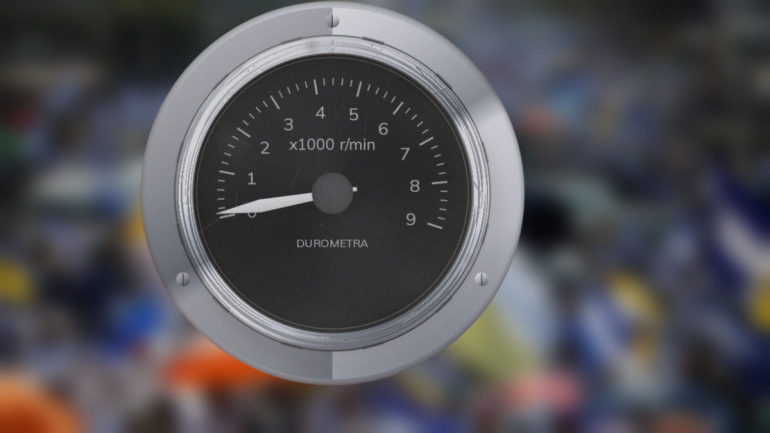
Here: 100 rpm
